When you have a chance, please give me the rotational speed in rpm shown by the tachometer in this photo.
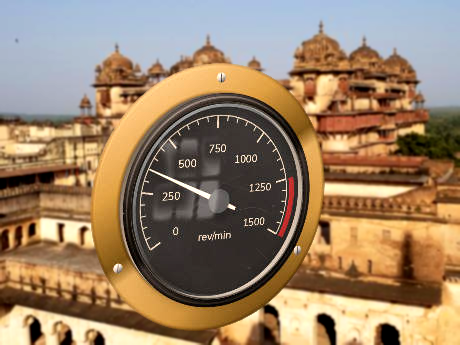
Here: 350 rpm
